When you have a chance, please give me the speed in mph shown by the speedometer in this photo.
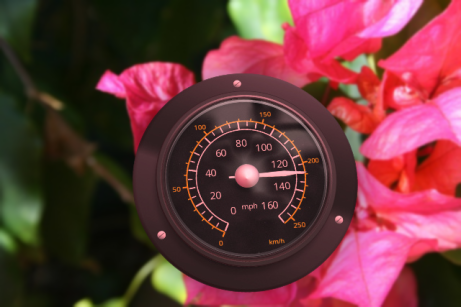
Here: 130 mph
